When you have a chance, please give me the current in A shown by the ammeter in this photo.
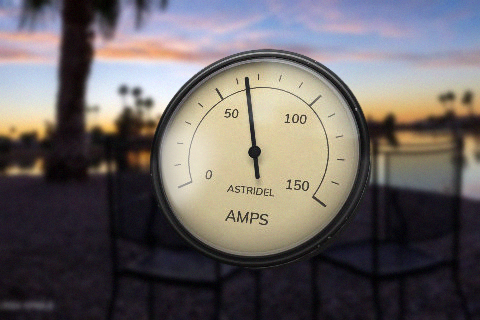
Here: 65 A
